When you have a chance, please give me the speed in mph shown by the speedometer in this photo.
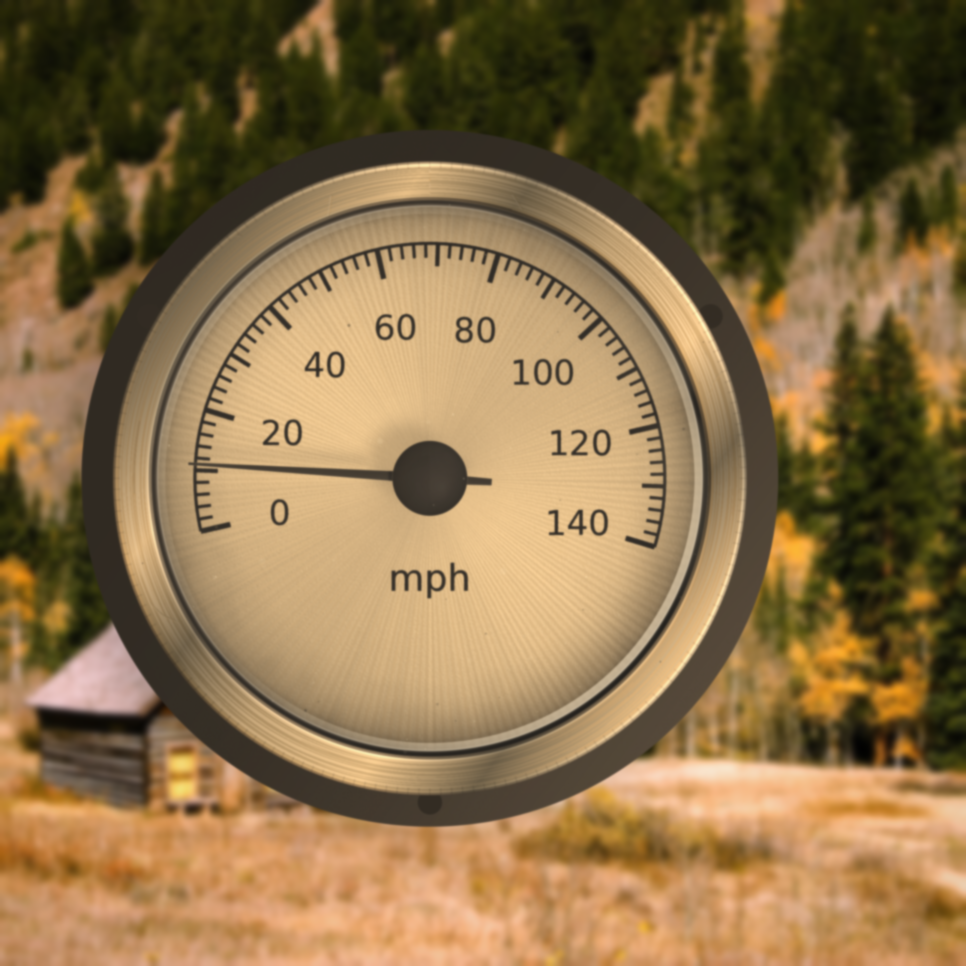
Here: 11 mph
